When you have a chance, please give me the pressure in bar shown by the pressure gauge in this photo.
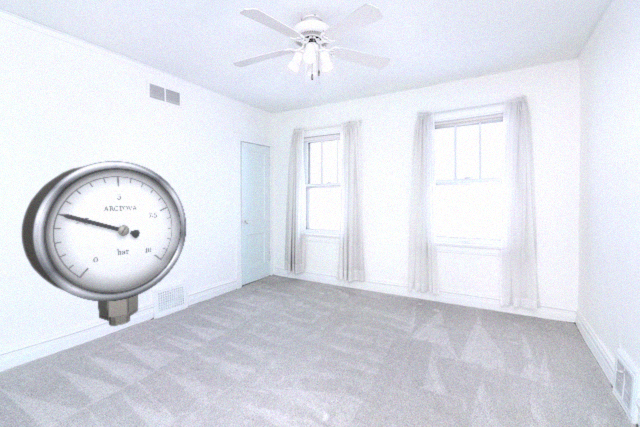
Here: 2.5 bar
